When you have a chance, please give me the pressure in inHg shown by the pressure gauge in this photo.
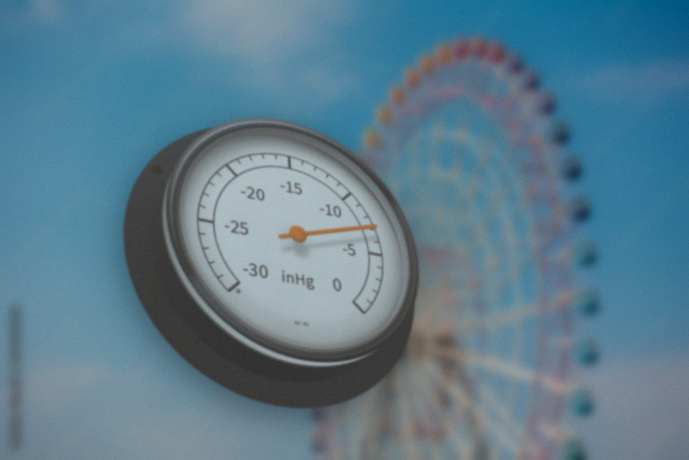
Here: -7 inHg
